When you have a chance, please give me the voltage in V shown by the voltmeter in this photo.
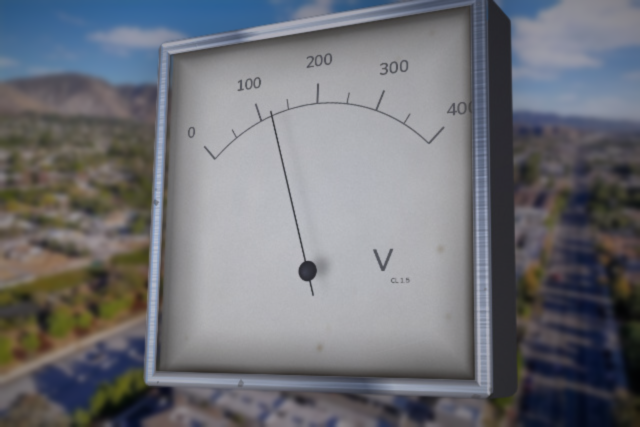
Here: 125 V
